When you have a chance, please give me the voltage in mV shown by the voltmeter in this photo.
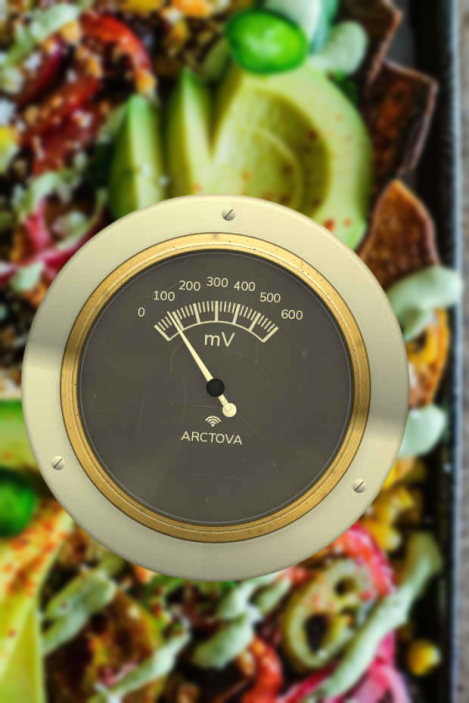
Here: 80 mV
